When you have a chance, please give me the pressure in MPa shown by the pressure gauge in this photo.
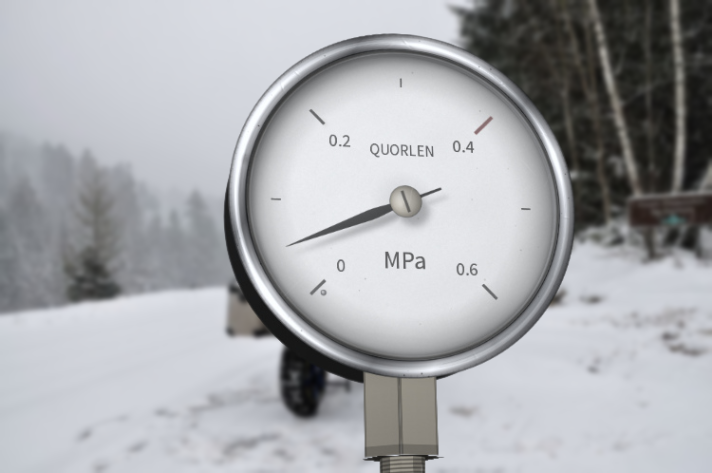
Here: 0.05 MPa
